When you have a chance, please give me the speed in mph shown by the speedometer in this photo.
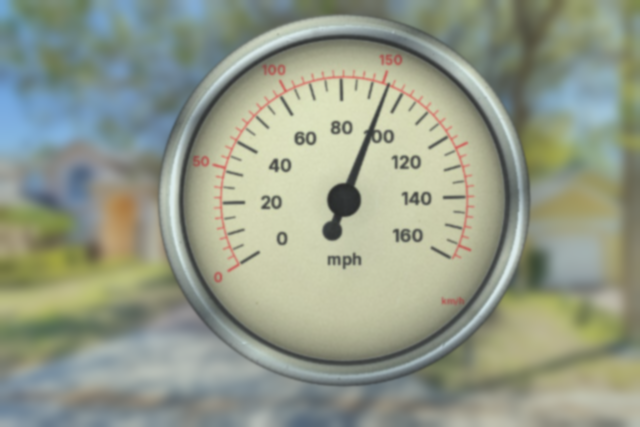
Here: 95 mph
